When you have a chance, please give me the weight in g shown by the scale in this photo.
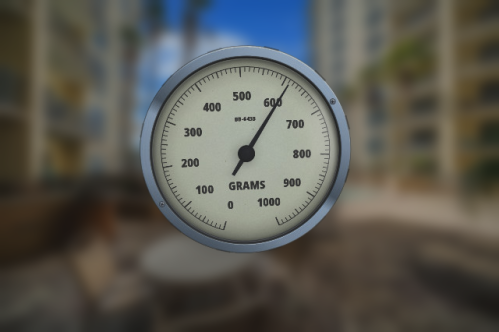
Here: 610 g
